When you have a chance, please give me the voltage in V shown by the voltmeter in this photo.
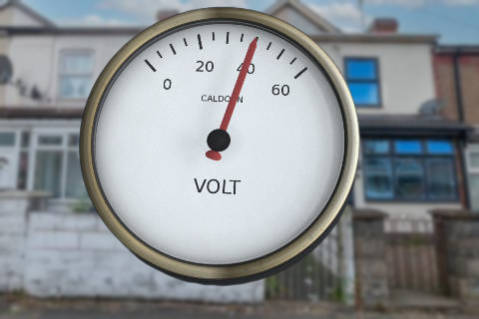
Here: 40 V
